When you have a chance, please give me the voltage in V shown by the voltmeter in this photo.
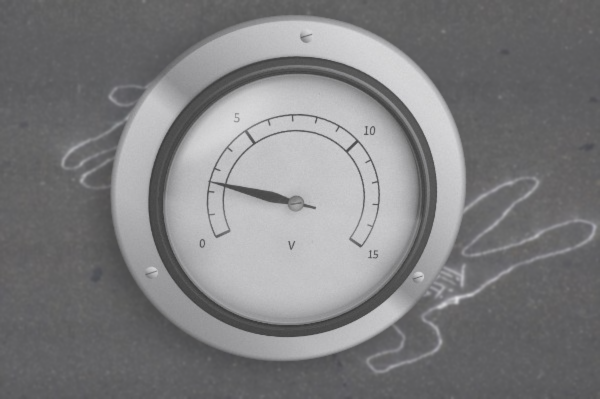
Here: 2.5 V
